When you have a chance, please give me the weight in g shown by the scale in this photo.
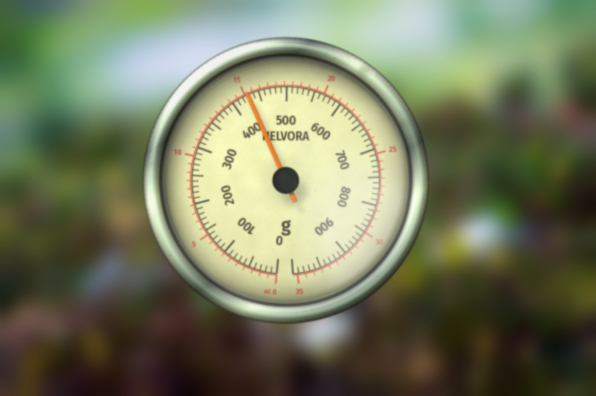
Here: 430 g
